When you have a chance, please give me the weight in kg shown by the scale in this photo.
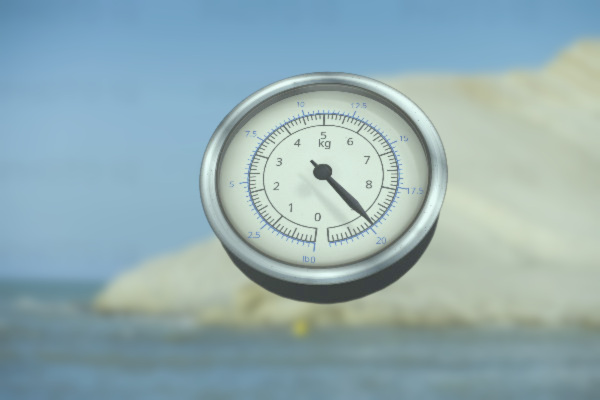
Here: 9 kg
